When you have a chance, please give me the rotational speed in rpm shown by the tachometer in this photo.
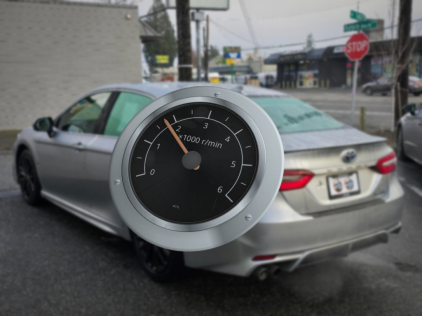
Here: 1750 rpm
